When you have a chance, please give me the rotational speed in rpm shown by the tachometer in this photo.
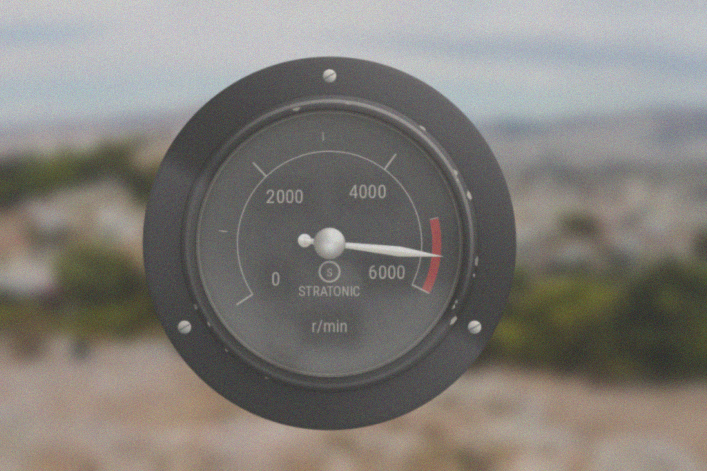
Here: 5500 rpm
